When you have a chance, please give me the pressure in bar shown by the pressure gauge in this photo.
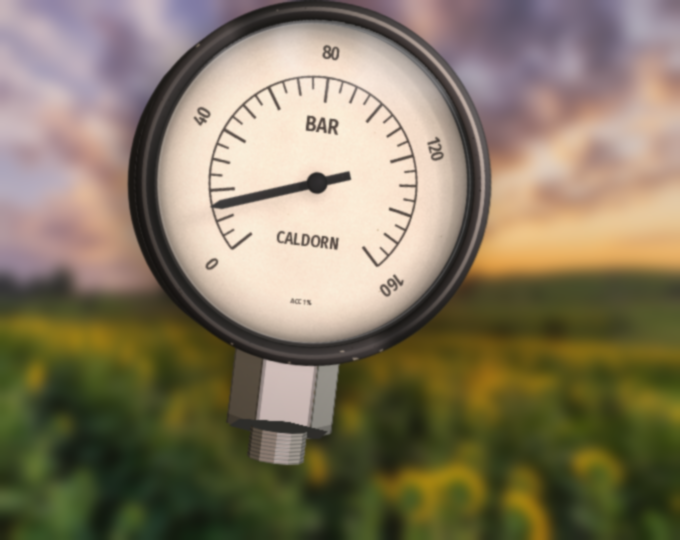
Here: 15 bar
